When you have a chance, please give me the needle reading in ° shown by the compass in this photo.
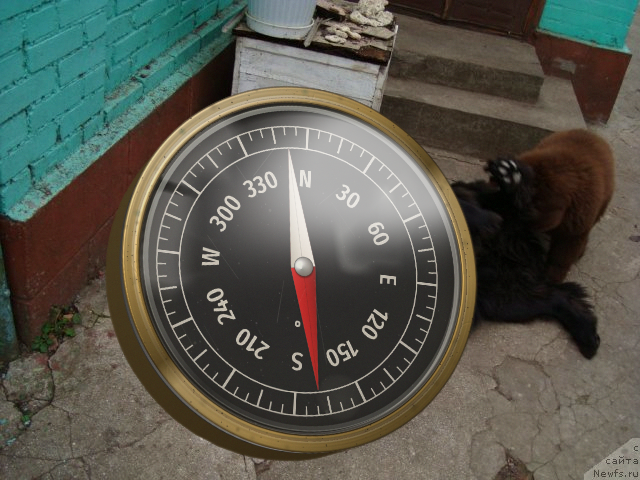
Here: 170 °
